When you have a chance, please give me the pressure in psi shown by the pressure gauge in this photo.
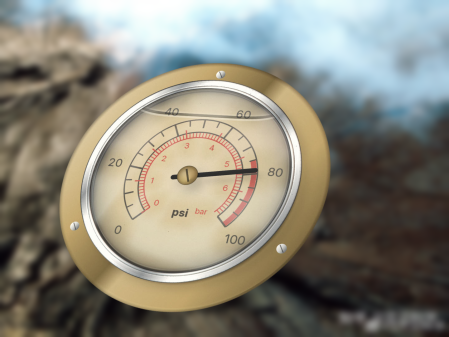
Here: 80 psi
